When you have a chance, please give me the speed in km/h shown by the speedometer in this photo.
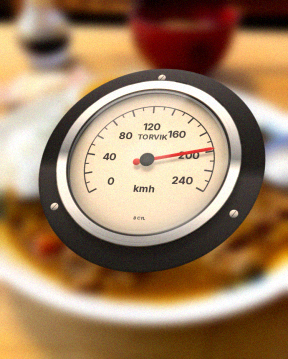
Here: 200 km/h
